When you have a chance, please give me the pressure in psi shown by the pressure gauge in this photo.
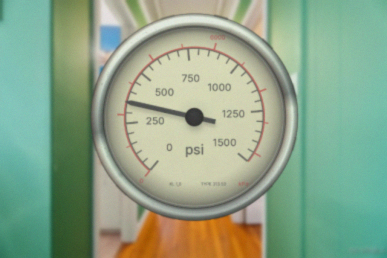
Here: 350 psi
